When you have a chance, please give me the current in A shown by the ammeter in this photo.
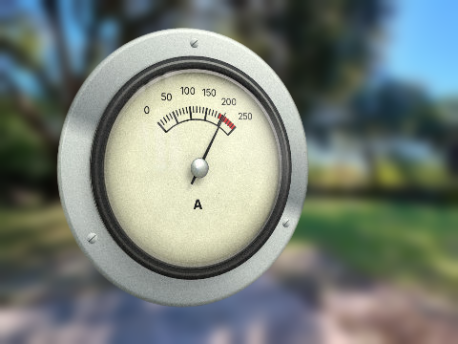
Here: 200 A
